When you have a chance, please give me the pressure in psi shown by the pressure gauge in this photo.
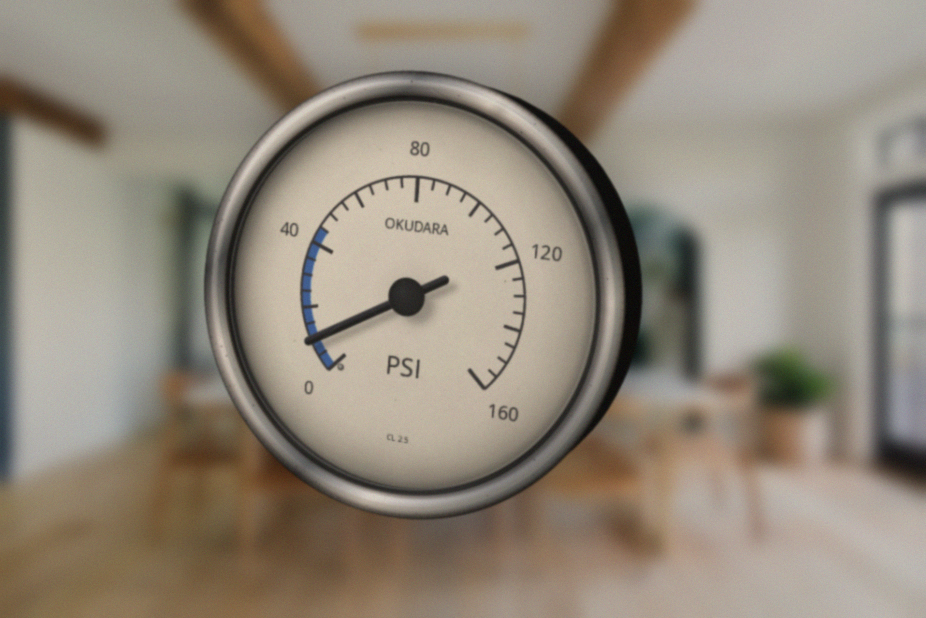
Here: 10 psi
